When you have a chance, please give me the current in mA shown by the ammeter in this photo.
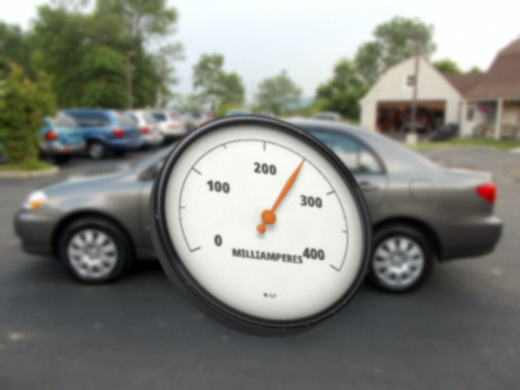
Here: 250 mA
